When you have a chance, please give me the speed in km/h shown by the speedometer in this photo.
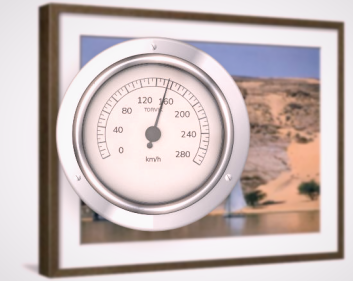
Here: 155 km/h
